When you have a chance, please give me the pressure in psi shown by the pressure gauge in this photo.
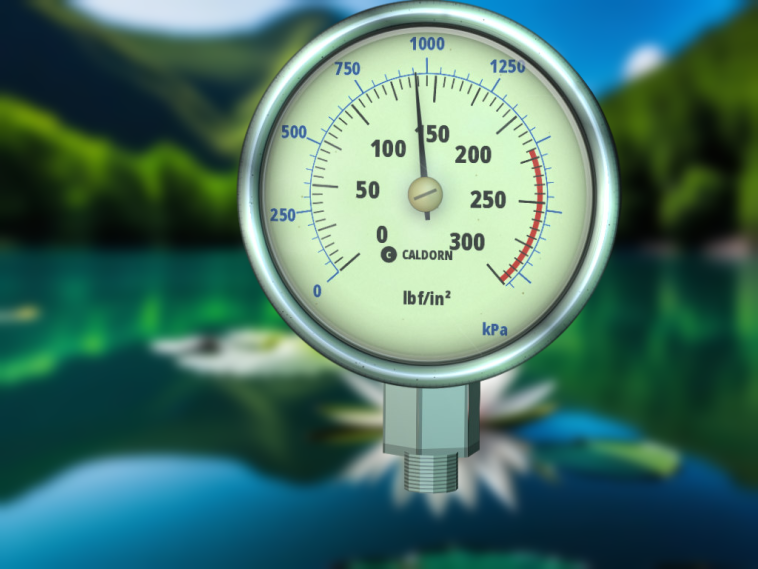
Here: 140 psi
